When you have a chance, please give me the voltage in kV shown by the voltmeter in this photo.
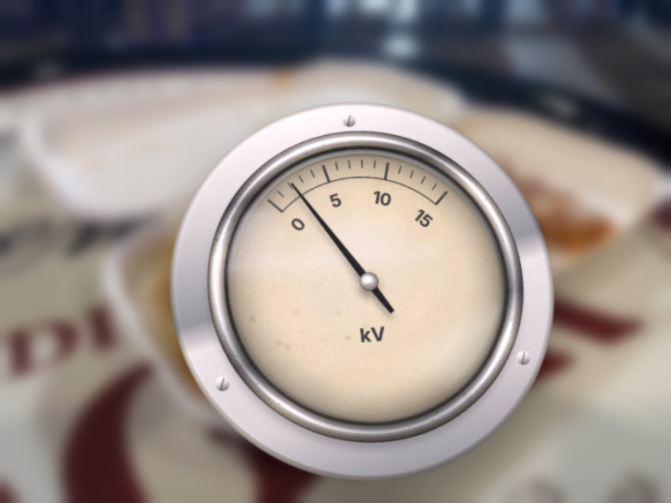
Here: 2 kV
